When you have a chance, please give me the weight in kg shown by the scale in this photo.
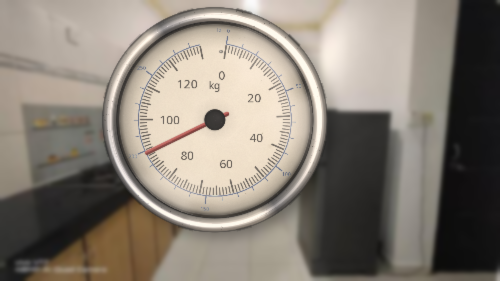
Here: 90 kg
